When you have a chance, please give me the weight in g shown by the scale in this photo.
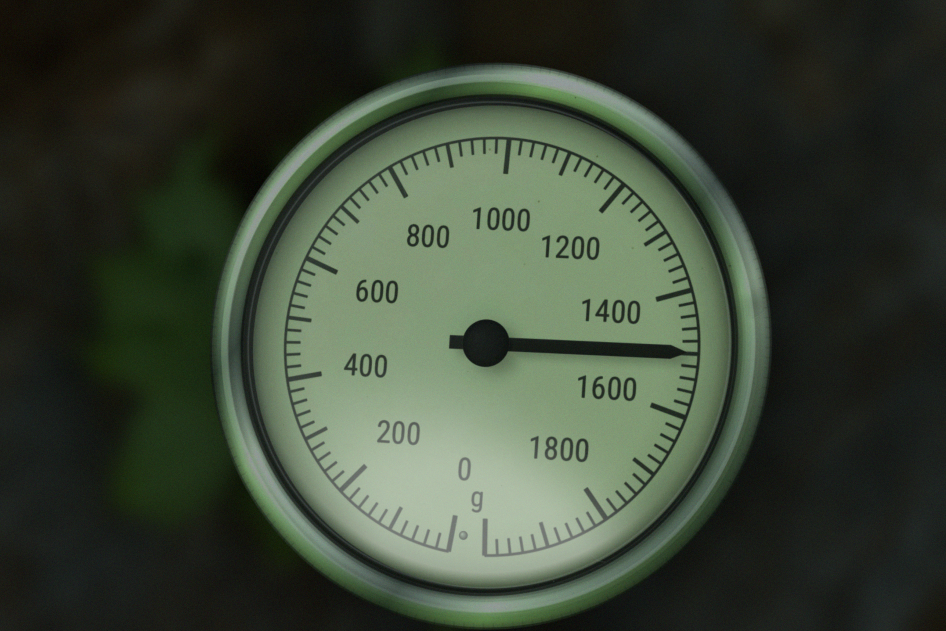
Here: 1500 g
